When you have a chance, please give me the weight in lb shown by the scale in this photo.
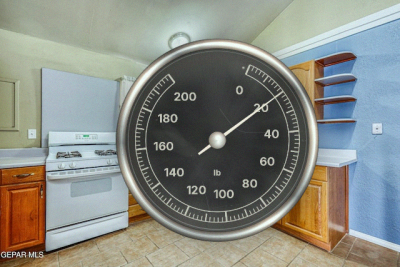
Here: 20 lb
